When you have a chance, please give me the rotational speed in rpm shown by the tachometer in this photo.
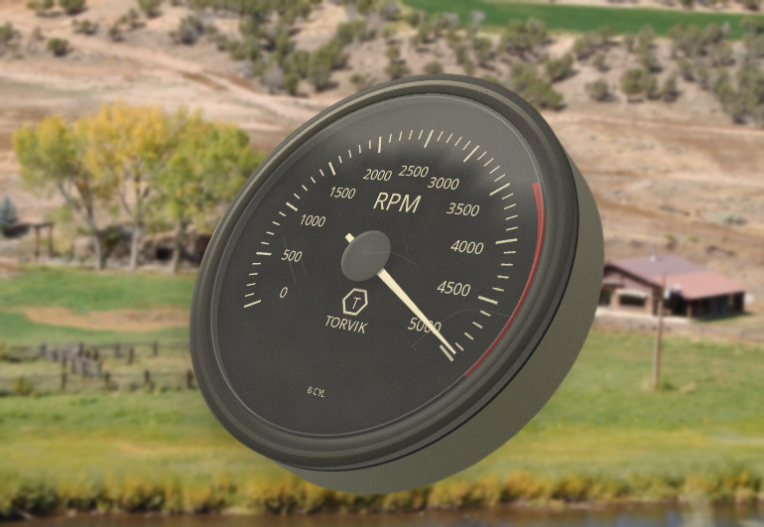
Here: 4950 rpm
